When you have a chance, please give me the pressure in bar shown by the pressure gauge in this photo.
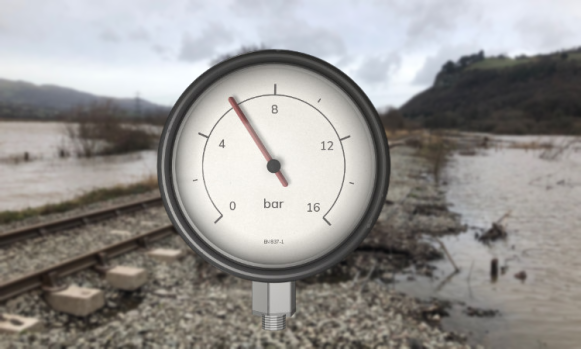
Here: 6 bar
